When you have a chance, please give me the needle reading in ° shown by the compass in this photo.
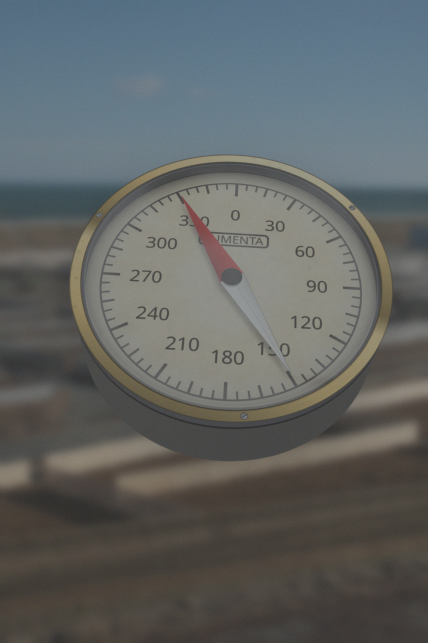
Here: 330 °
